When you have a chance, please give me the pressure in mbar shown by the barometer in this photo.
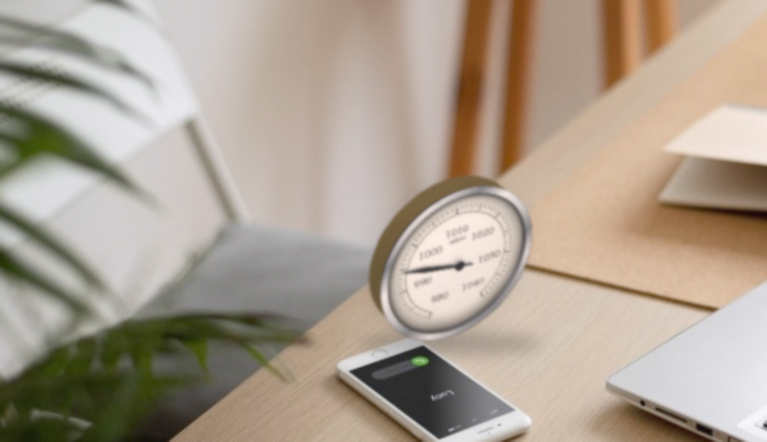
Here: 995 mbar
